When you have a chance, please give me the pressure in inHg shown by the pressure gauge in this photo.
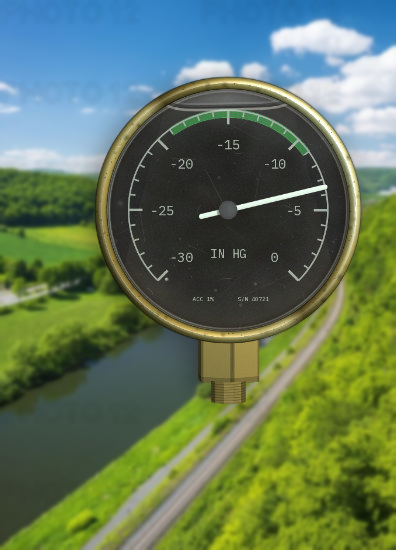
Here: -6.5 inHg
